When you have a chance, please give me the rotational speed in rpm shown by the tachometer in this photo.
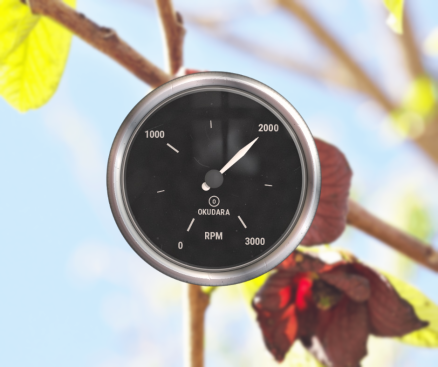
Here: 2000 rpm
